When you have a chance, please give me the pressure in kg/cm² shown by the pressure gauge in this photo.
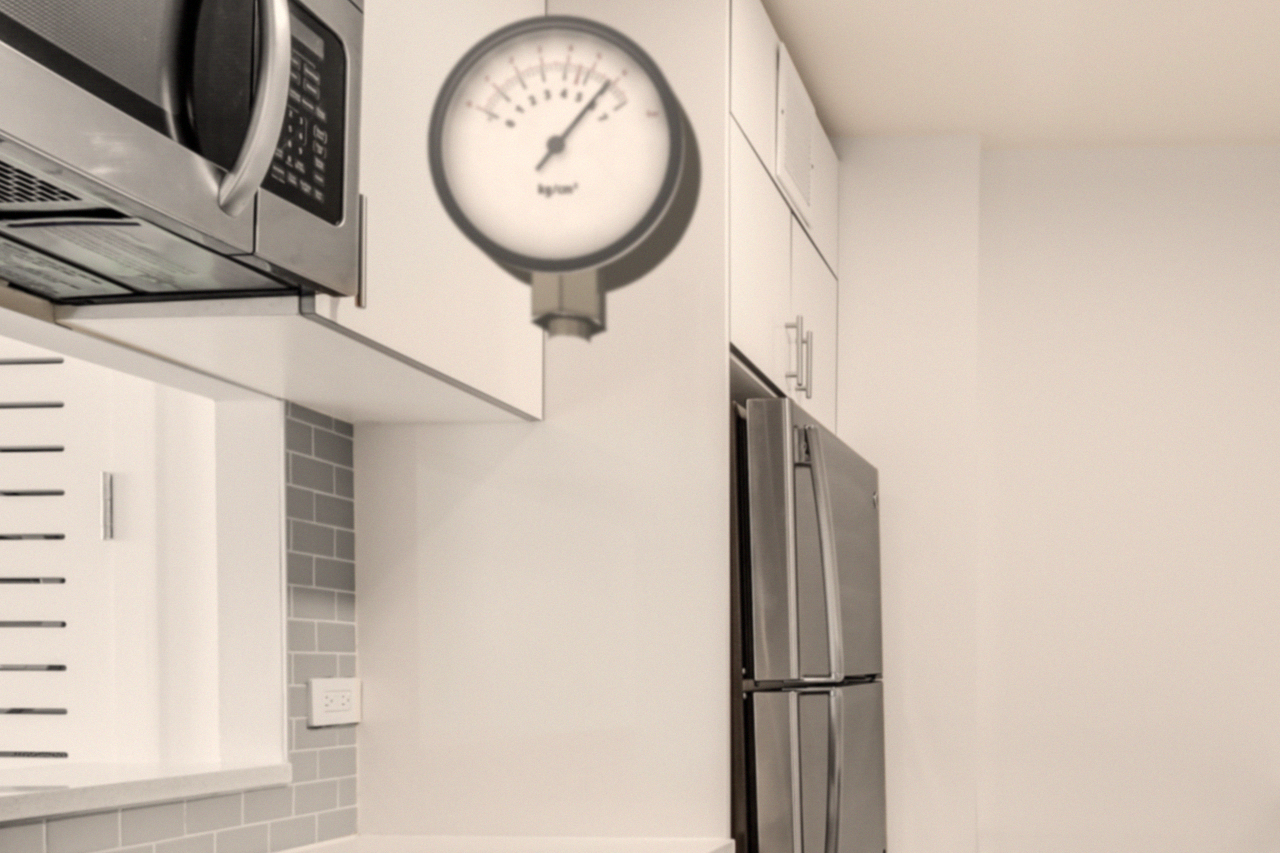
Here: 6 kg/cm²
